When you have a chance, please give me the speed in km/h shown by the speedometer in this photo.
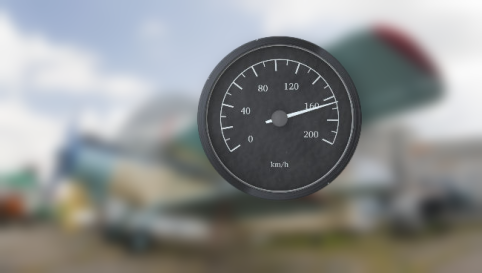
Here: 165 km/h
